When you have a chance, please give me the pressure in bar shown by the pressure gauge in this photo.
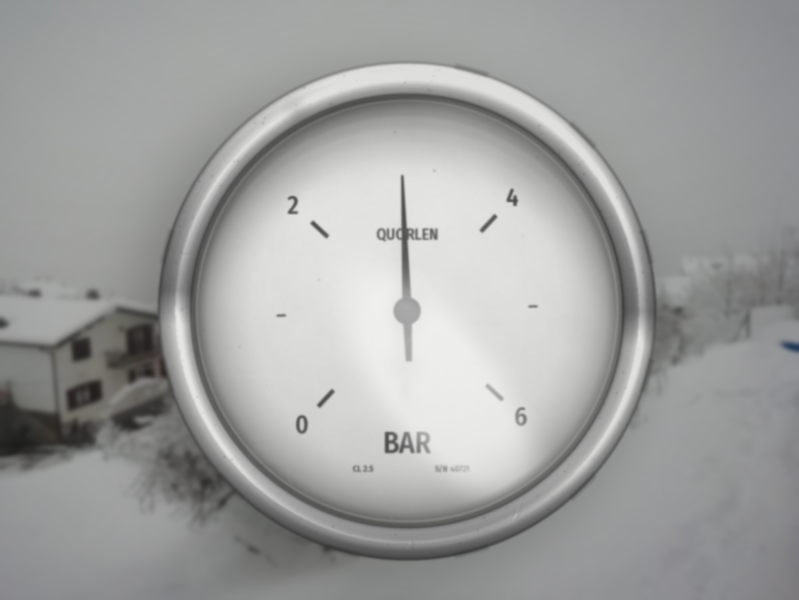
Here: 3 bar
